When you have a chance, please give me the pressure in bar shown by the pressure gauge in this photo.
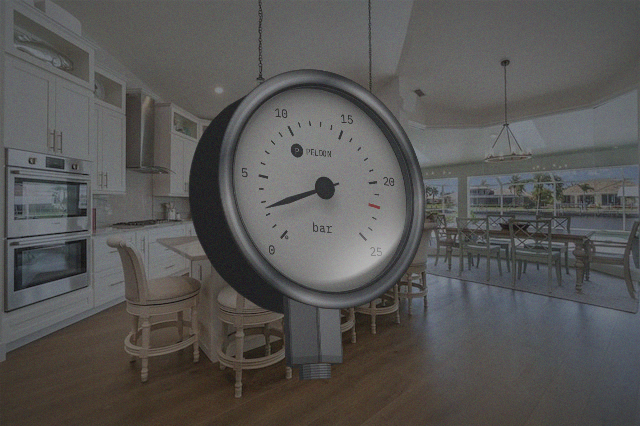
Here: 2.5 bar
